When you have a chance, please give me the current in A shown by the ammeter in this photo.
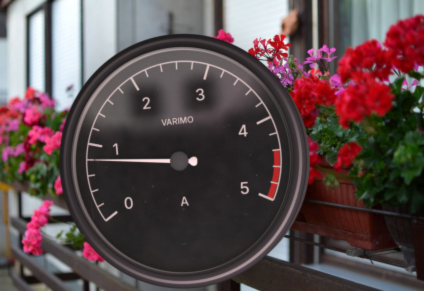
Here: 0.8 A
